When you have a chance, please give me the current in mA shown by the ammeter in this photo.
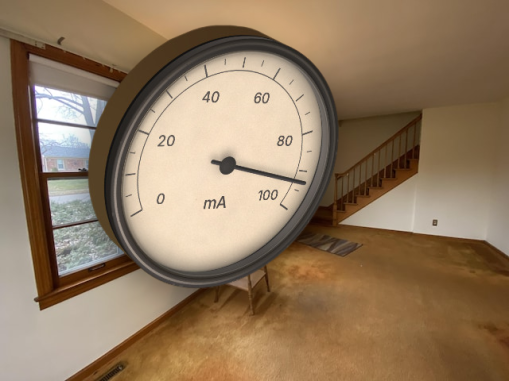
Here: 92.5 mA
